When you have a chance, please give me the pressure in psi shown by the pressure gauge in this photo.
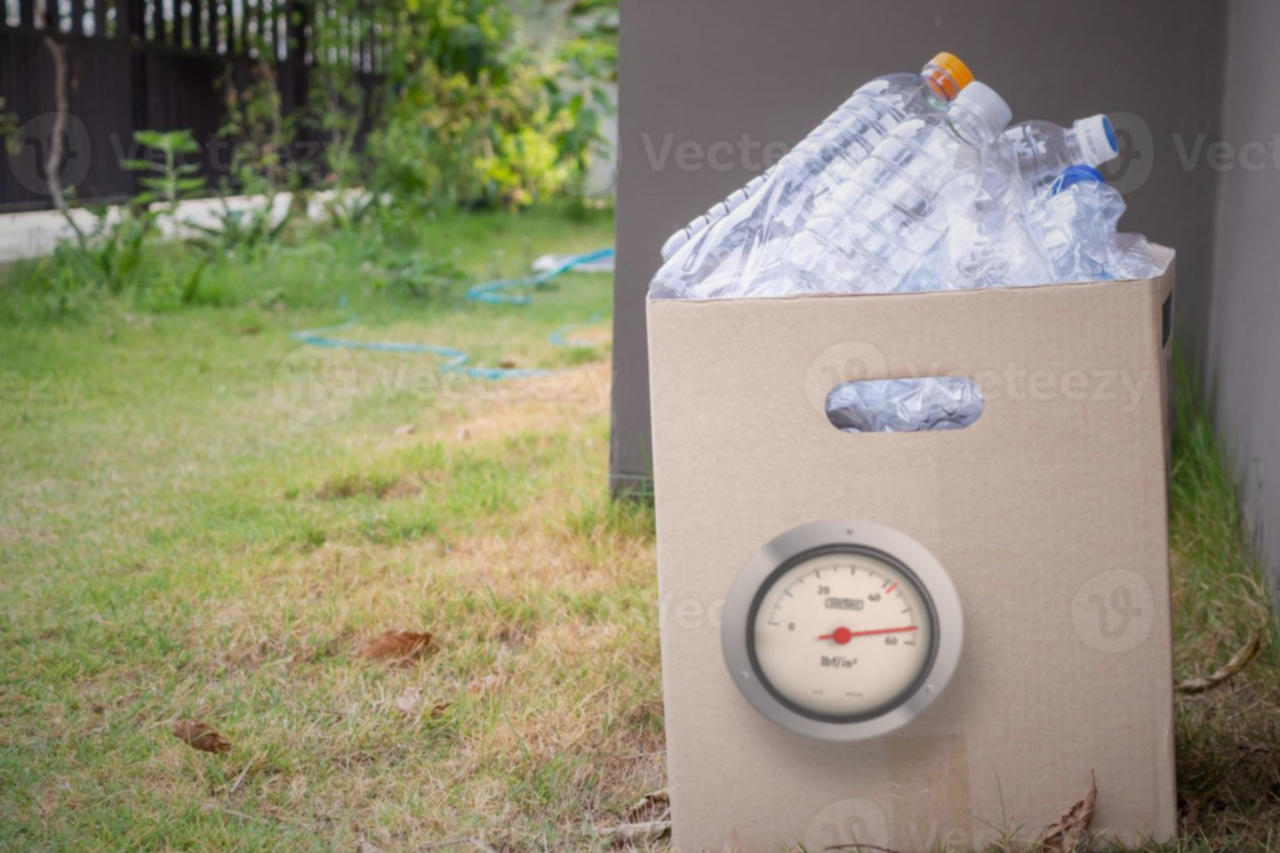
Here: 55 psi
